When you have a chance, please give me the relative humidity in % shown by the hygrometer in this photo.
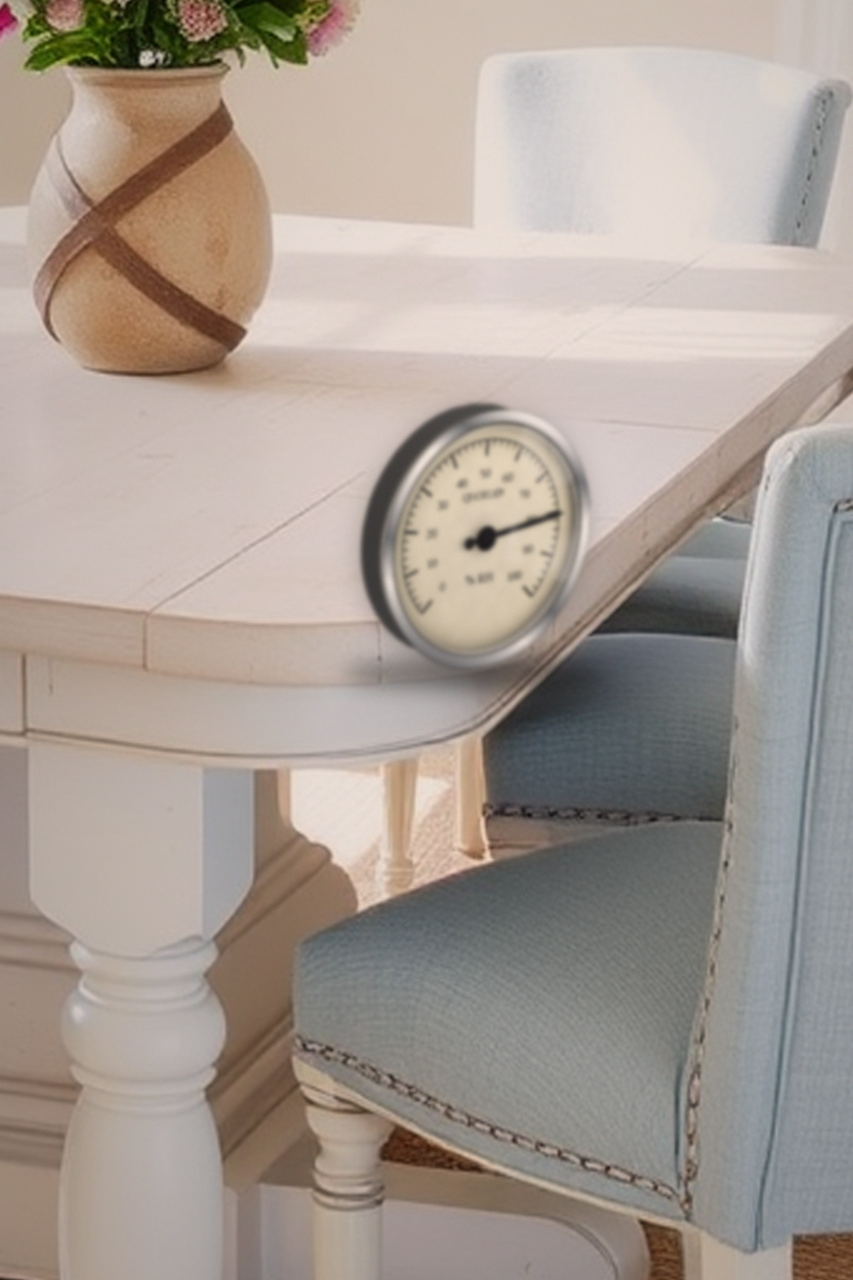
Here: 80 %
